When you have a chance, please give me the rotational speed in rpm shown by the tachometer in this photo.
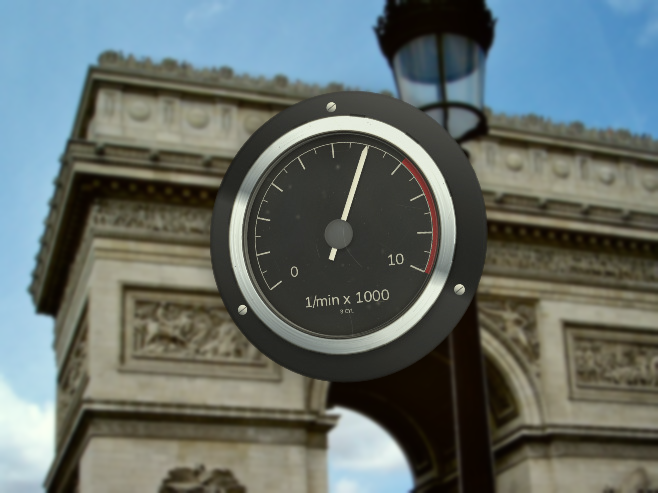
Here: 6000 rpm
